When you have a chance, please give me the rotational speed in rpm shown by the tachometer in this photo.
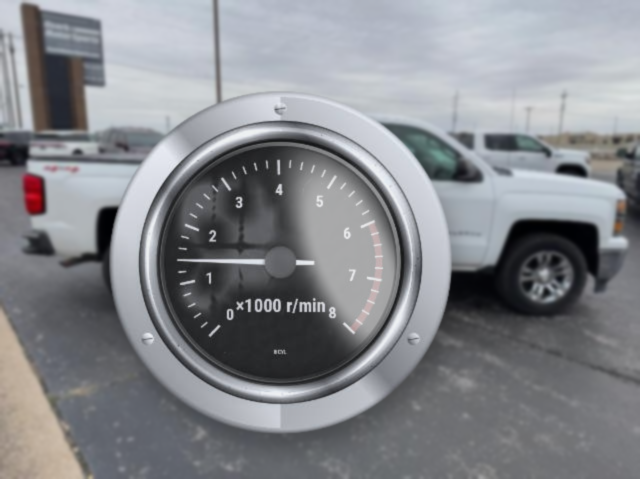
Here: 1400 rpm
